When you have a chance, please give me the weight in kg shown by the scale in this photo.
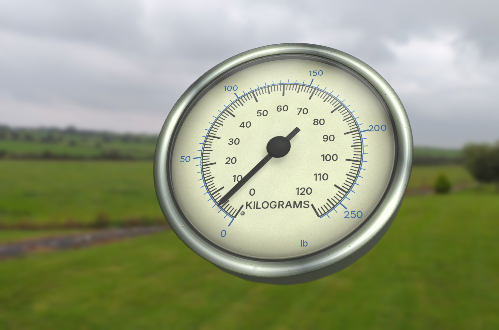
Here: 5 kg
